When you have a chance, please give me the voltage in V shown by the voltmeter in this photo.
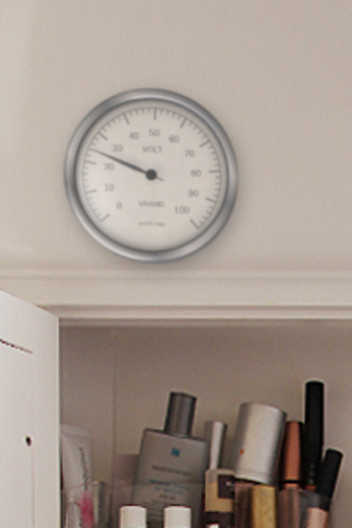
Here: 24 V
